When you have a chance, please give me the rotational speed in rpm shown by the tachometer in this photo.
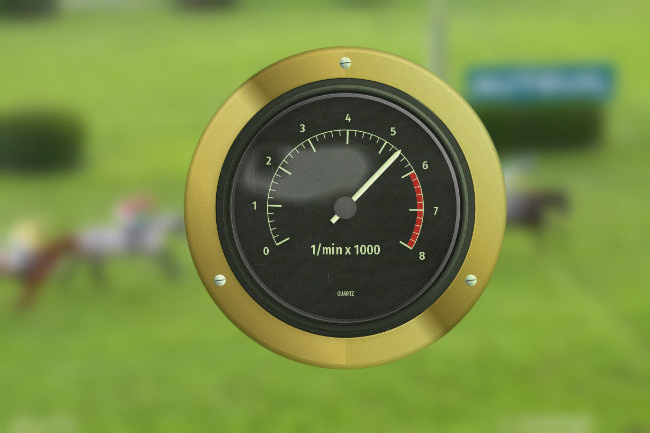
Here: 5400 rpm
